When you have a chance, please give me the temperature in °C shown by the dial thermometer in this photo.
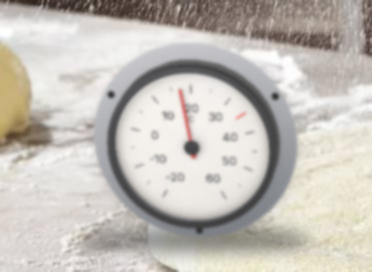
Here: 17.5 °C
